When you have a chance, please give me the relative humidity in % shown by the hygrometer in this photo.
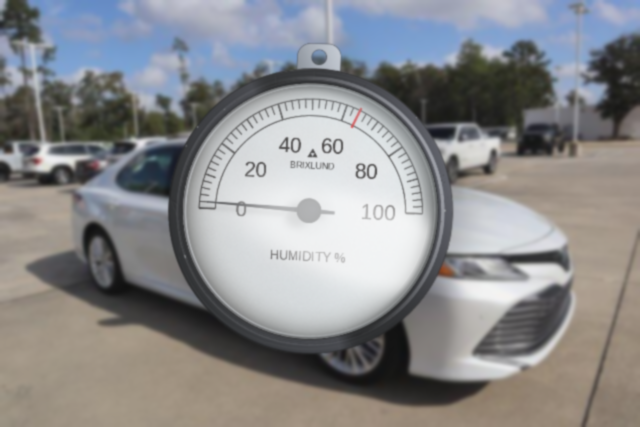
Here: 2 %
